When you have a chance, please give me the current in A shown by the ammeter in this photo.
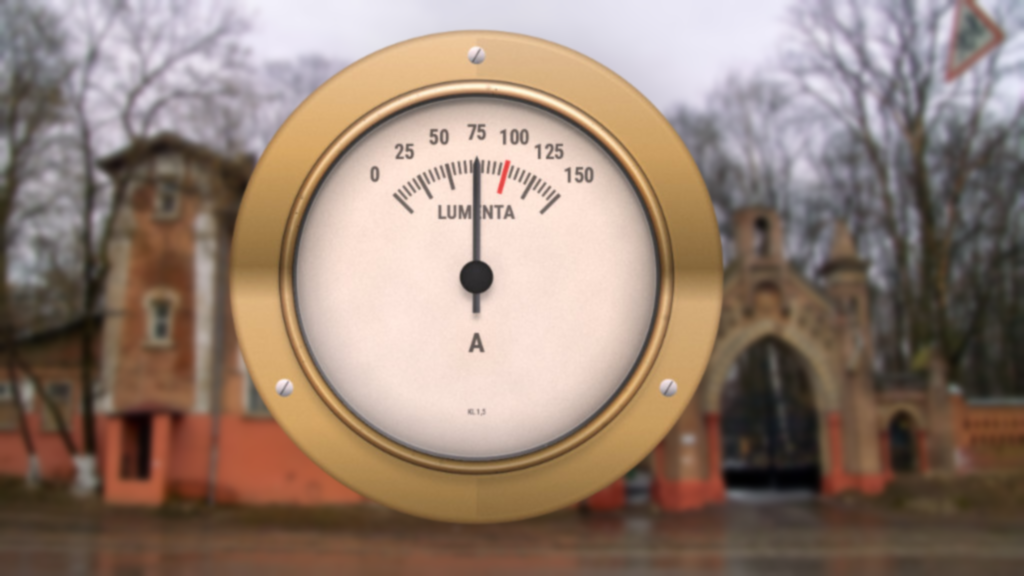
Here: 75 A
